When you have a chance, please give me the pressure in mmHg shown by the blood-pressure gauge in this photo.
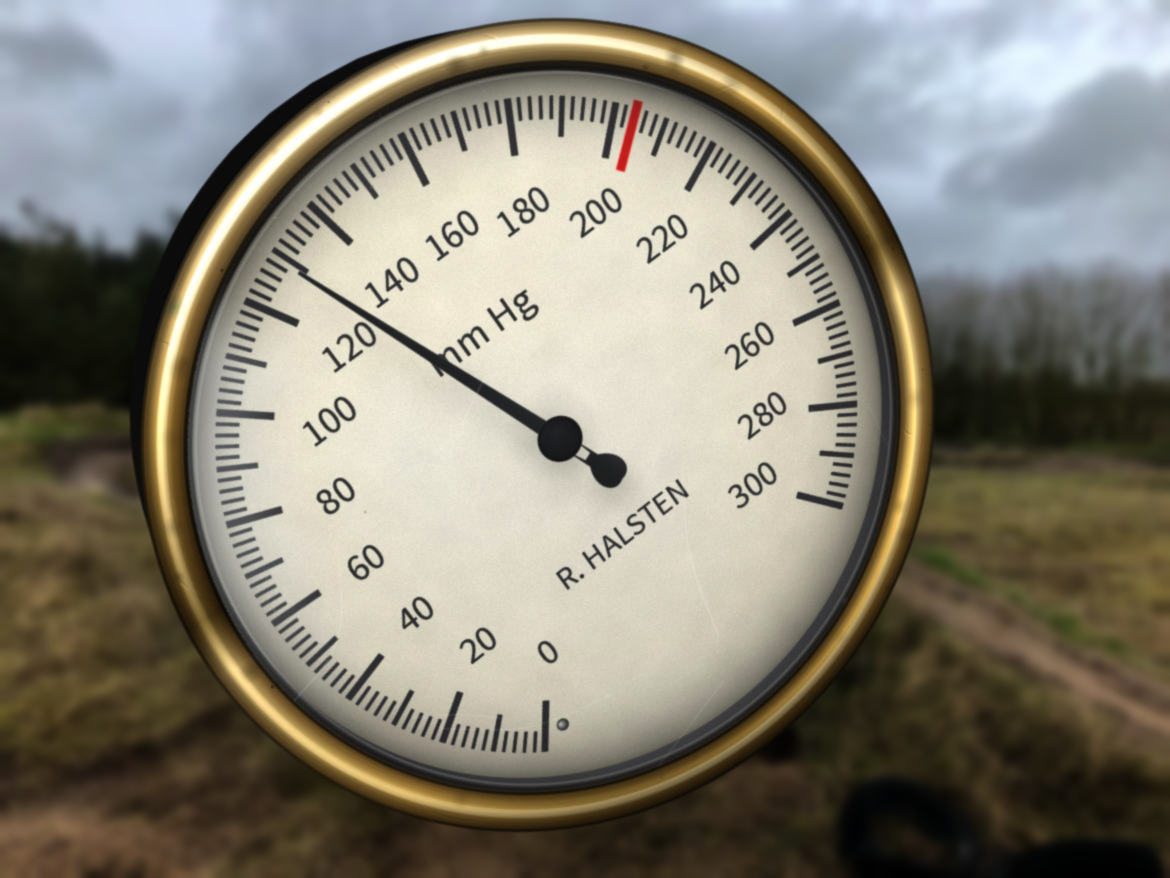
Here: 129 mmHg
